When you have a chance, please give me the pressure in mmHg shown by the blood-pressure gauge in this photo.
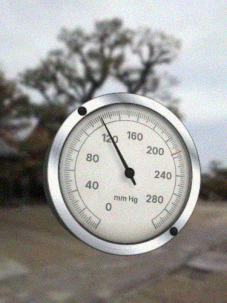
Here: 120 mmHg
